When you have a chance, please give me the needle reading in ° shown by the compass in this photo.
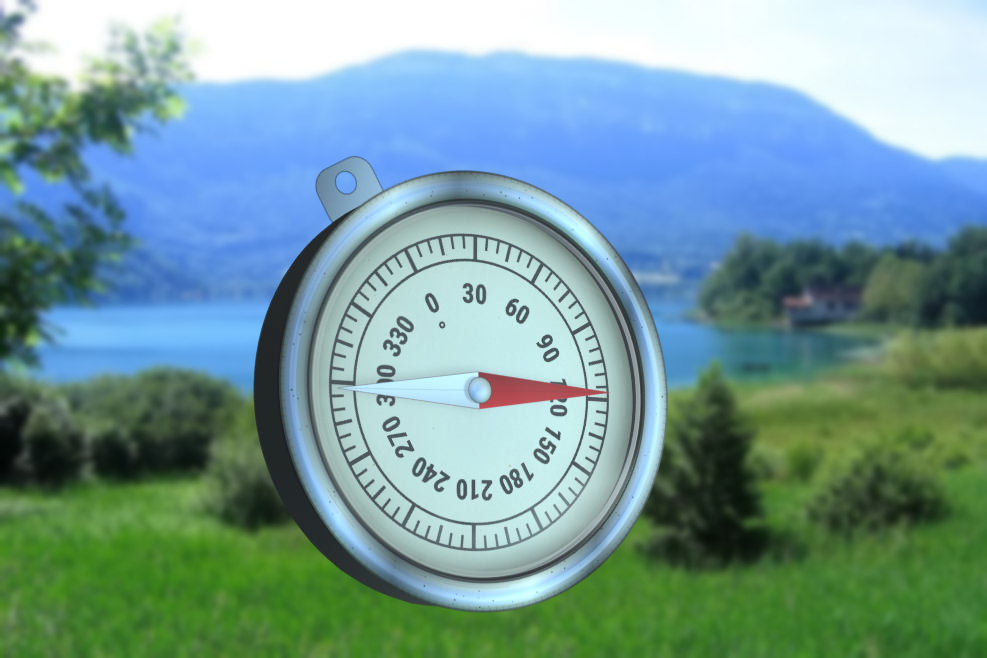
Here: 117.5 °
